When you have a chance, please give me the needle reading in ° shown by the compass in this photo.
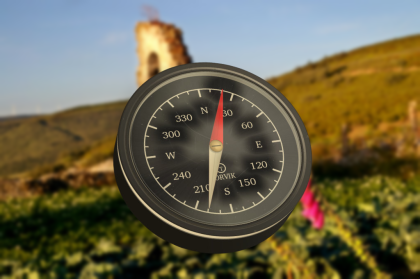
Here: 20 °
